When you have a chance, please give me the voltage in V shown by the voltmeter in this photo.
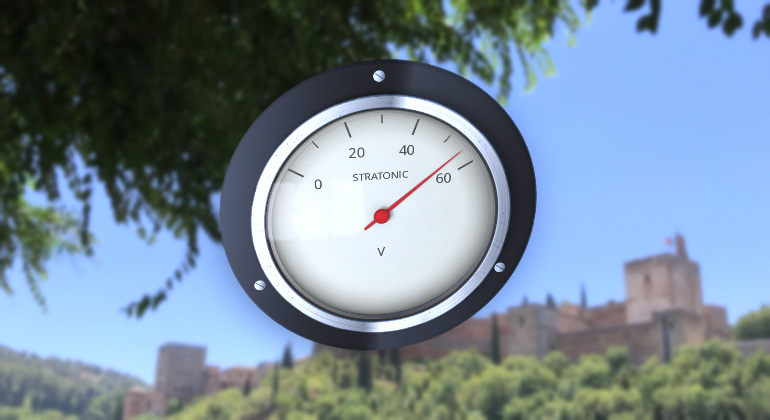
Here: 55 V
